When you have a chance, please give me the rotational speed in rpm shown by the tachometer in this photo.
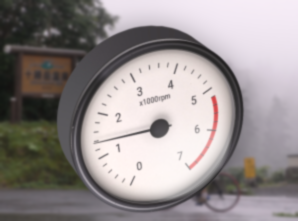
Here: 1400 rpm
